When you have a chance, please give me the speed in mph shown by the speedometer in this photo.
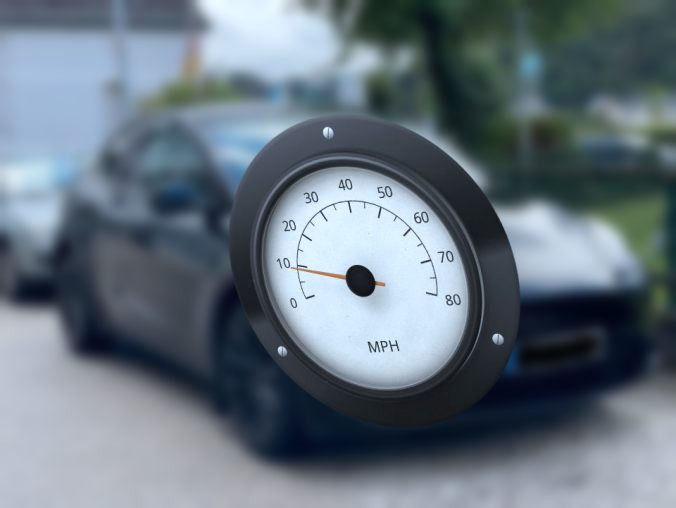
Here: 10 mph
